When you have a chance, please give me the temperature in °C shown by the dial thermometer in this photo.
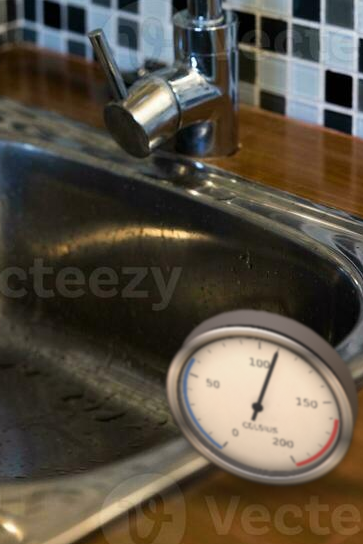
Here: 110 °C
